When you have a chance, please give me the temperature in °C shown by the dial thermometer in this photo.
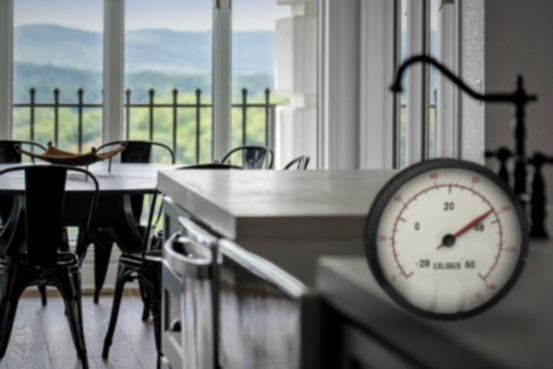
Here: 36 °C
